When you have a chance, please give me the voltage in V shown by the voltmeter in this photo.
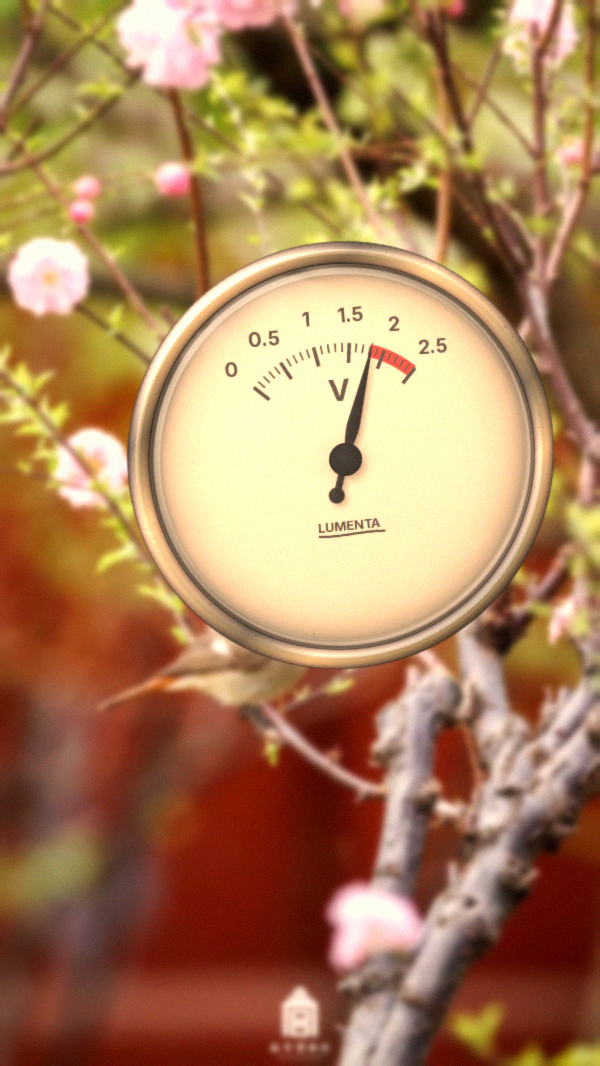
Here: 1.8 V
